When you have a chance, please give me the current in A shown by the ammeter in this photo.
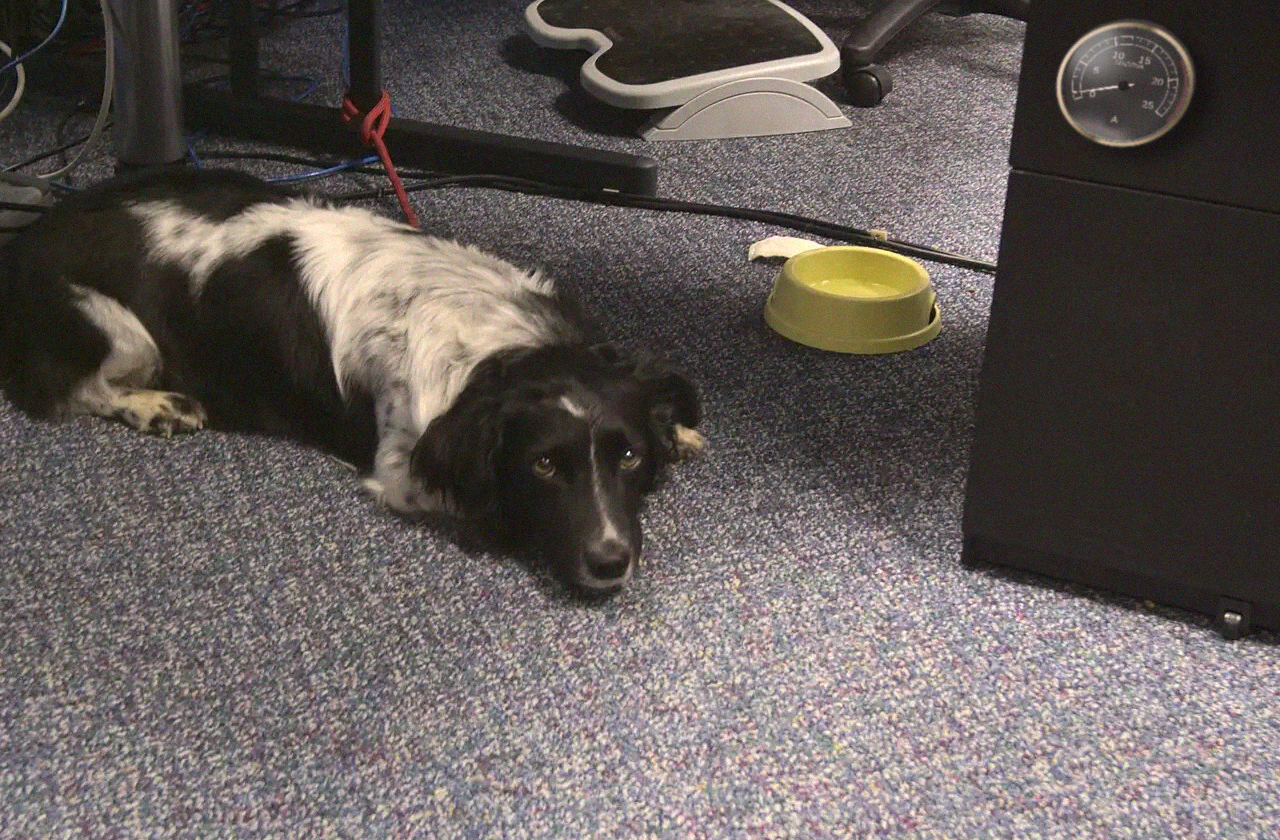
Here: 1 A
